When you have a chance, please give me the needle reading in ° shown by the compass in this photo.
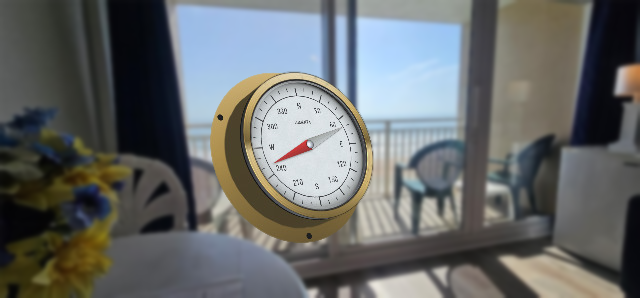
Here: 250 °
